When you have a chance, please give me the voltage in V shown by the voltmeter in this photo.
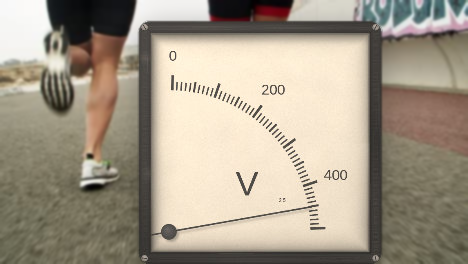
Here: 450 V
